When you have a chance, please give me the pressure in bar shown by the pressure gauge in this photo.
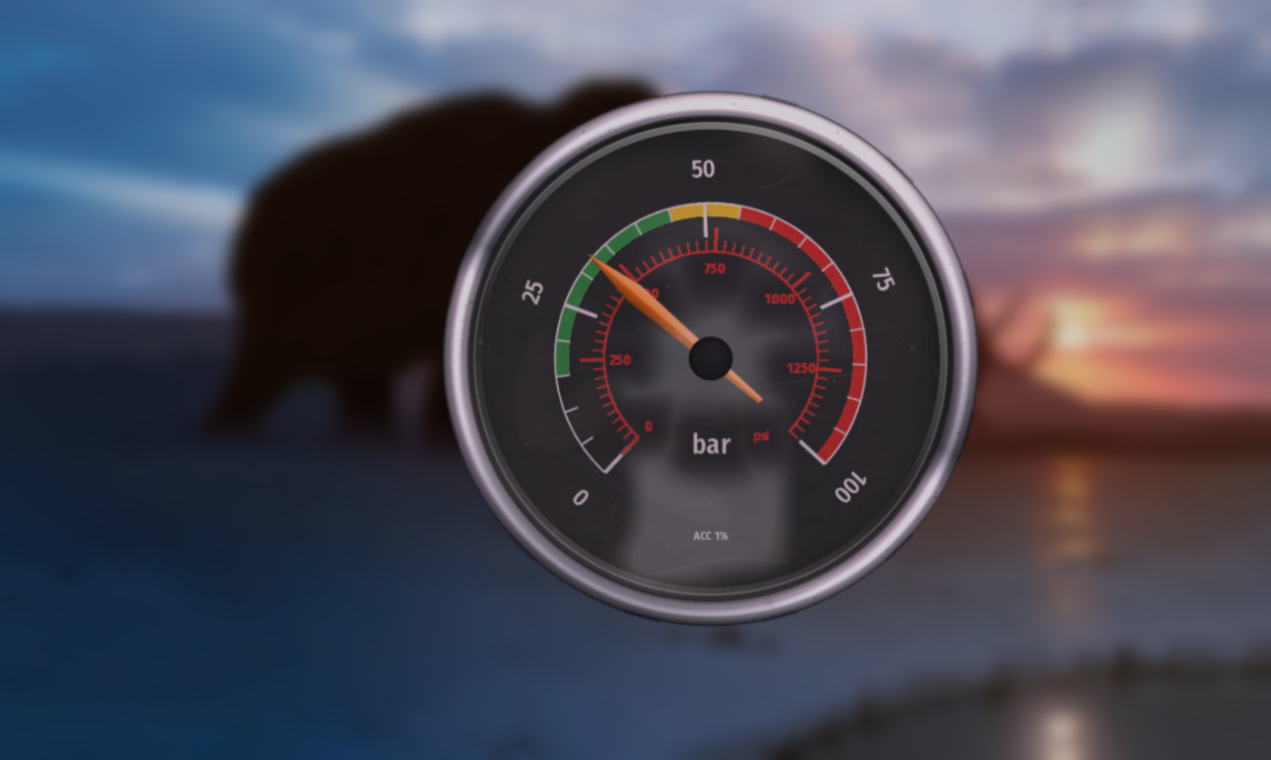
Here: 32.5 bar
